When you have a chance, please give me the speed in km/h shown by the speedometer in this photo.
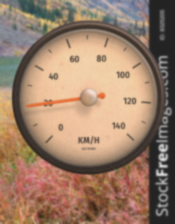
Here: 20 km/h
